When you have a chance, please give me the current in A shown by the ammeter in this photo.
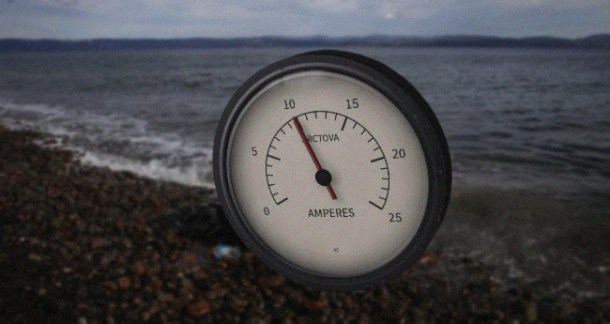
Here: 10 A
